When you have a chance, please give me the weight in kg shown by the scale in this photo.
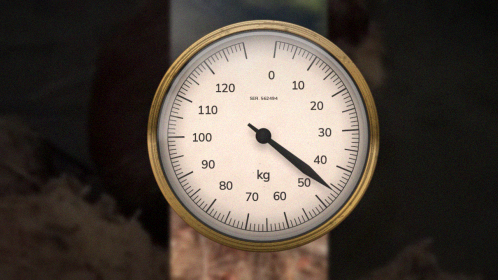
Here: 46 kg
